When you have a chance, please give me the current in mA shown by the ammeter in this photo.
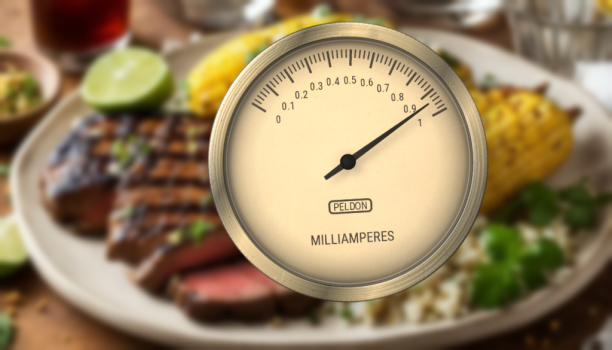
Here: 0.94 mA
